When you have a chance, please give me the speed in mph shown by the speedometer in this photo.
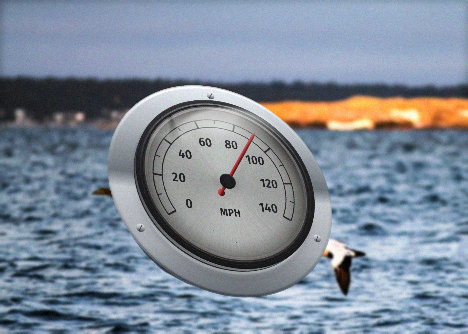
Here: 90 mph
